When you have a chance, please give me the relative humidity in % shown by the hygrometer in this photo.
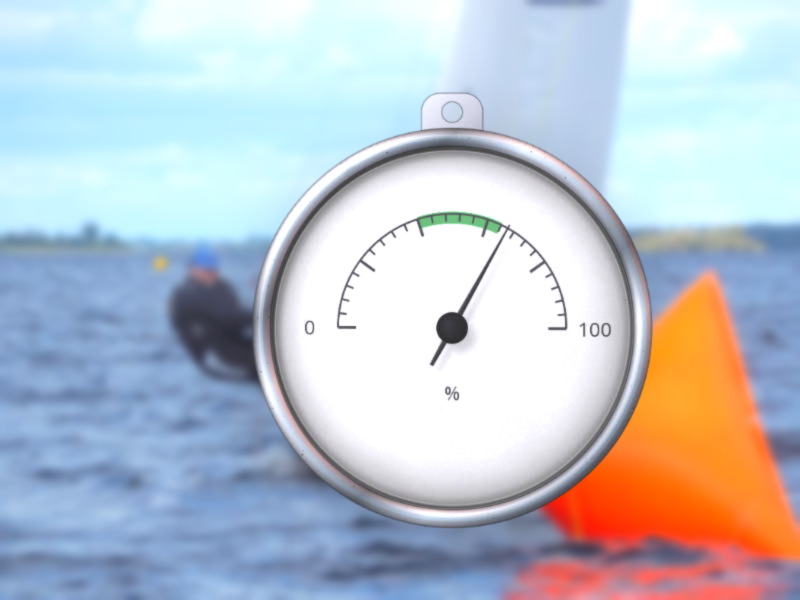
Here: 66 %
